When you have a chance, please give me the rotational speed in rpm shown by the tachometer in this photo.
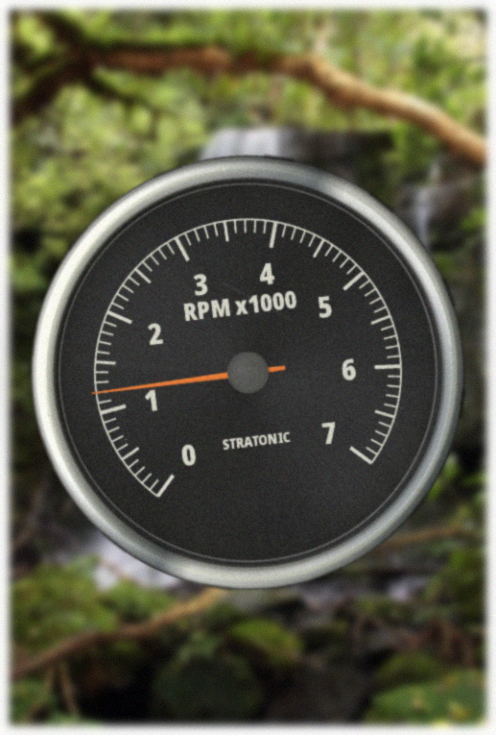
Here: 1200 rpm
